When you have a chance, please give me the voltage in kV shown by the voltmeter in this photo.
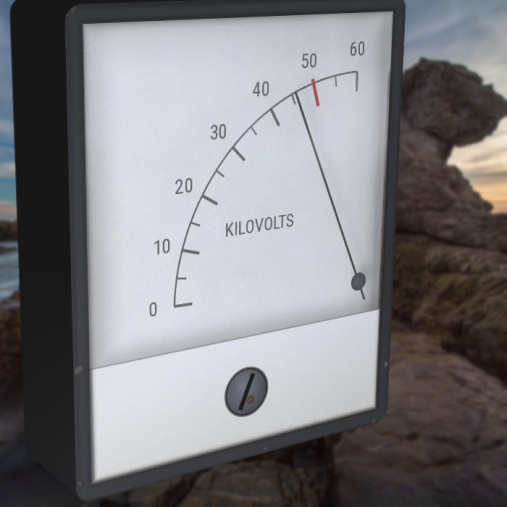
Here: 45 kV
